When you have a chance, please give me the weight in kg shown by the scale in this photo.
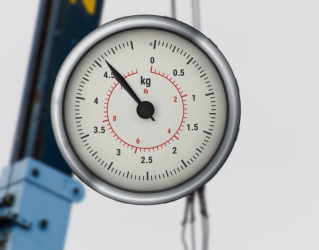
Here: 4.6 kg
